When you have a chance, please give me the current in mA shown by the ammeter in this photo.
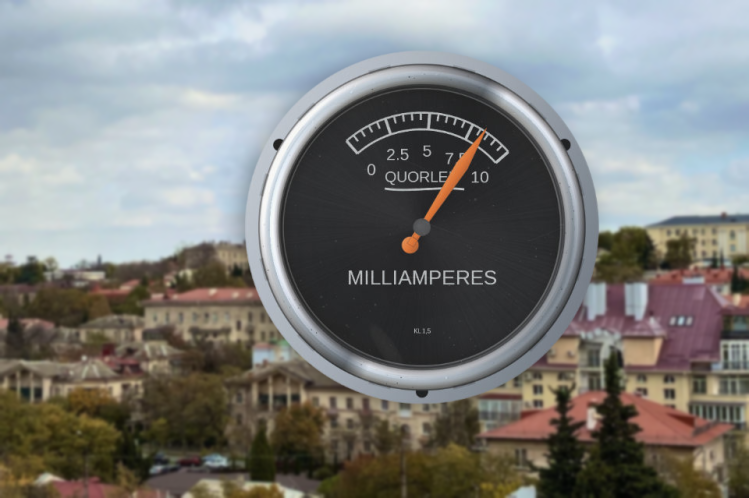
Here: 8.25 mA
